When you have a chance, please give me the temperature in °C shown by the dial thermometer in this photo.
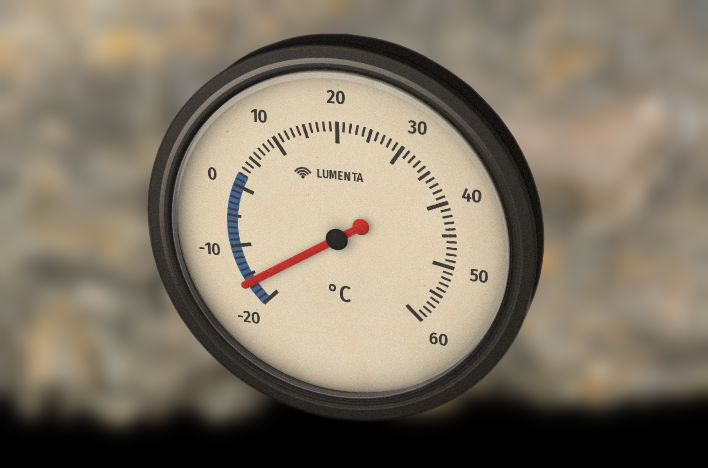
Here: -16 °C
